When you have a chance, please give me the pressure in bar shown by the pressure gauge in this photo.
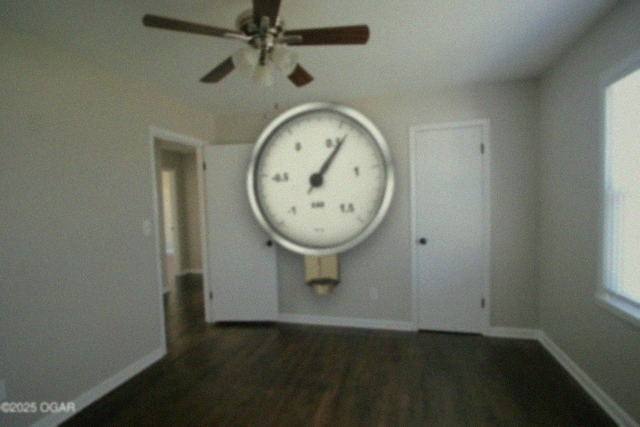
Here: 0.6 bar
